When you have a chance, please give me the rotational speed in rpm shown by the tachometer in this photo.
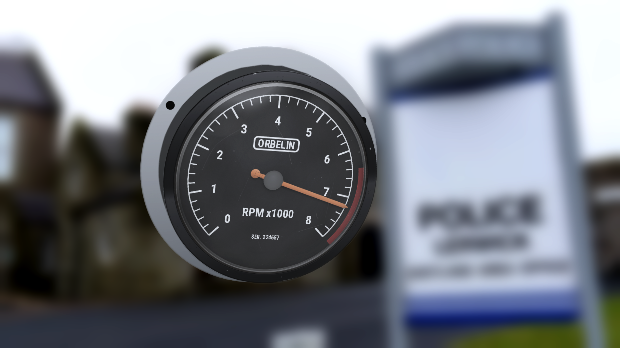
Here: 7200 rpm
